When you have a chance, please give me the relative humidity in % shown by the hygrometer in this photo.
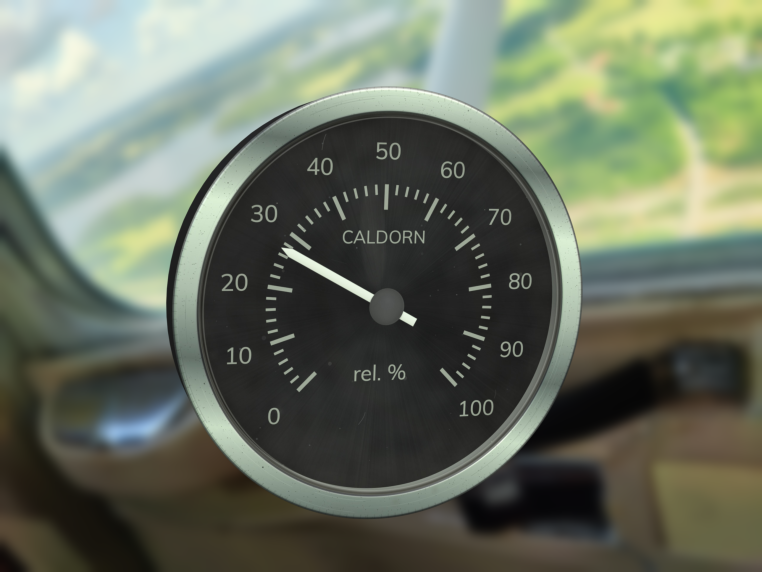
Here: 27 %
